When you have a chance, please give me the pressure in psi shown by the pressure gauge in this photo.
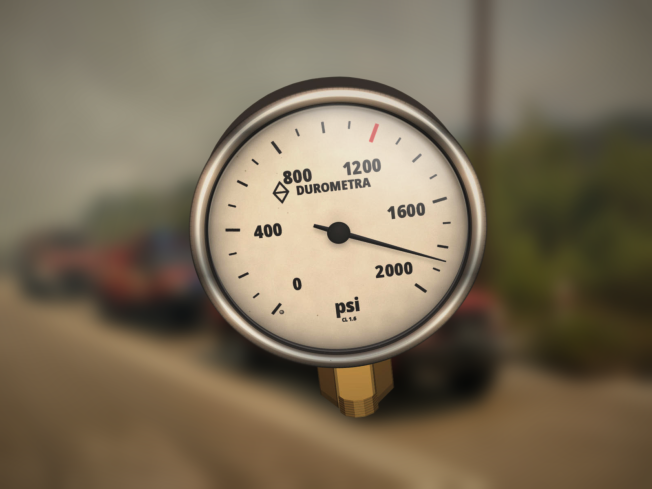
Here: 1850 psi
